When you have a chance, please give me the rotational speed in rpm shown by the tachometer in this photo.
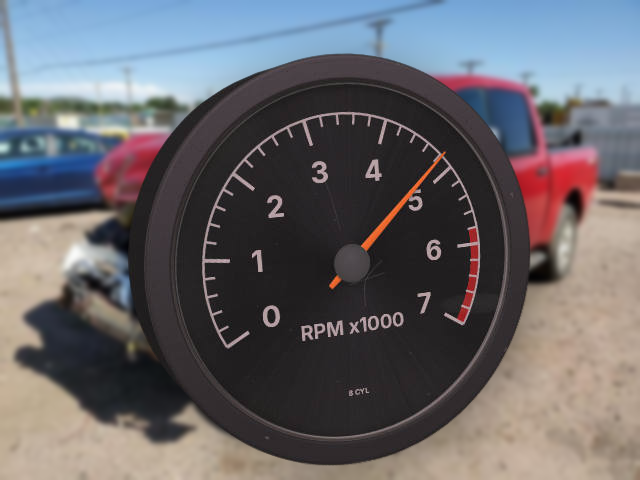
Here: 4800 rpm
